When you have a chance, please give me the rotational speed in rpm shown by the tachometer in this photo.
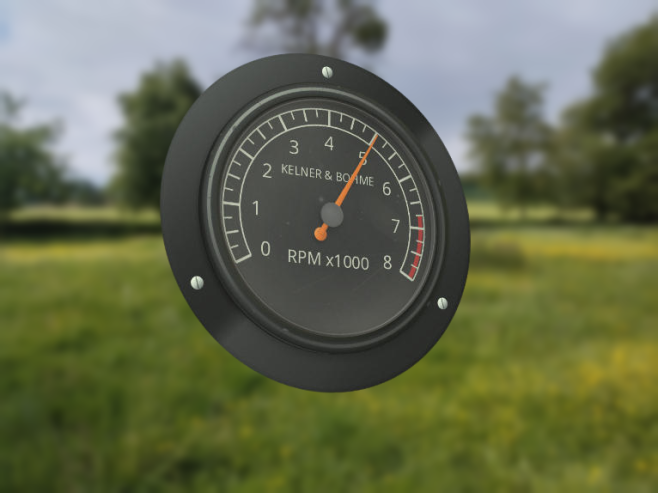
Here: 5000 rpm
